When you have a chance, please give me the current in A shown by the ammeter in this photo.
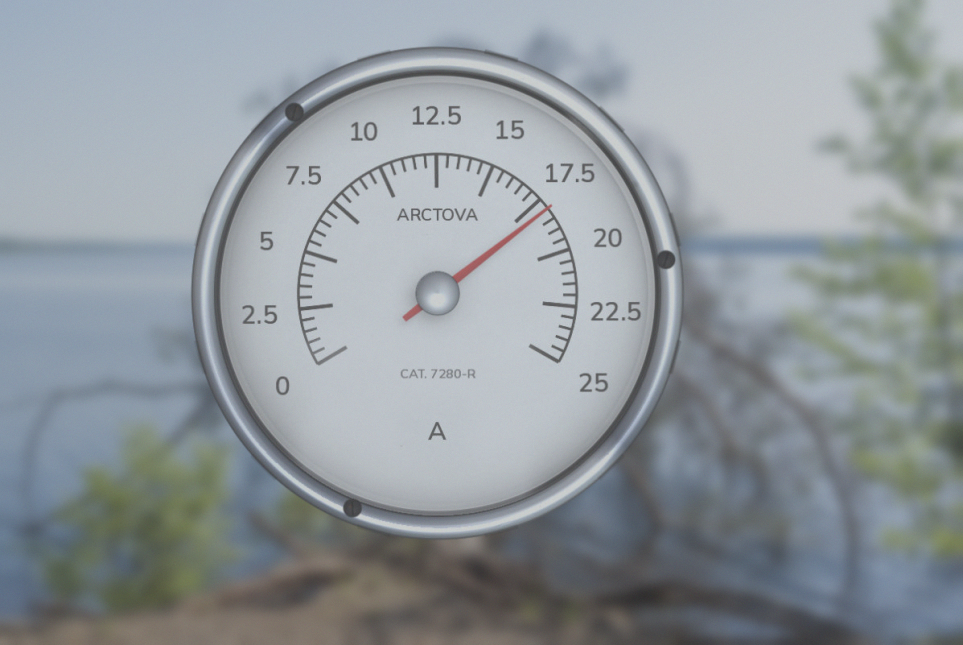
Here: 18 A
